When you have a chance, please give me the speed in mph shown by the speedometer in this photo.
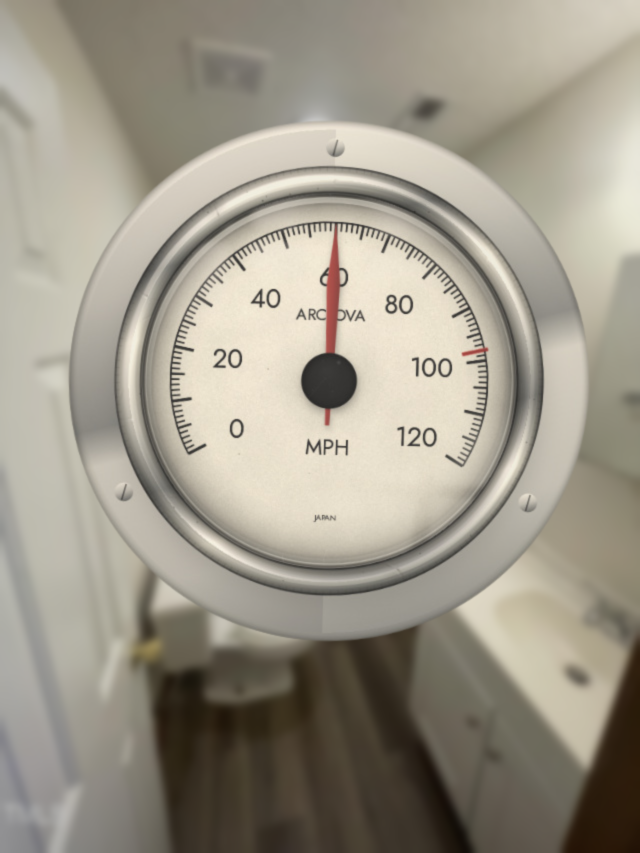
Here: 60 mph
